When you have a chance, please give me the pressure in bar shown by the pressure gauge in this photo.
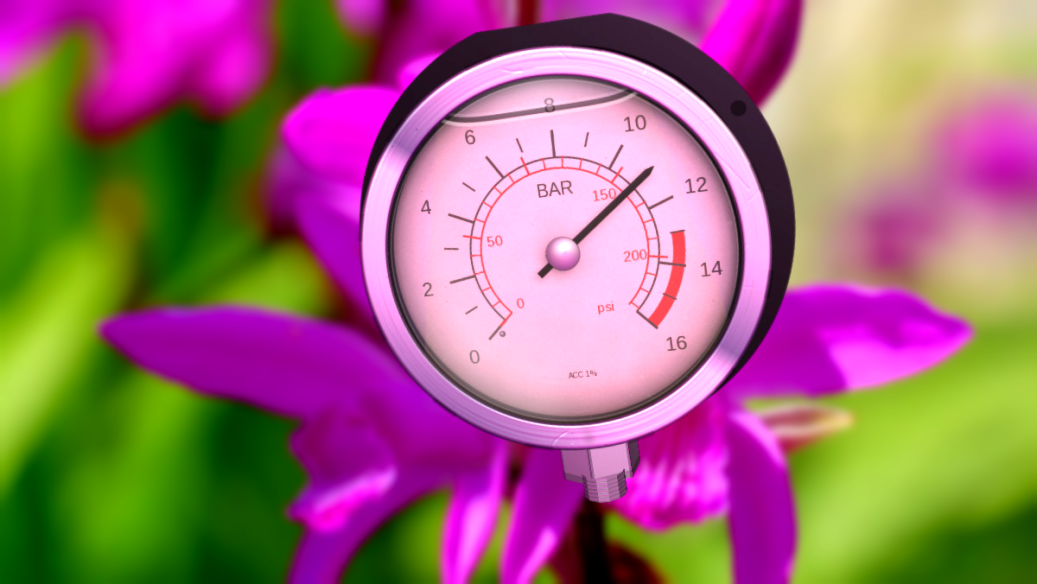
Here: 11 bar
